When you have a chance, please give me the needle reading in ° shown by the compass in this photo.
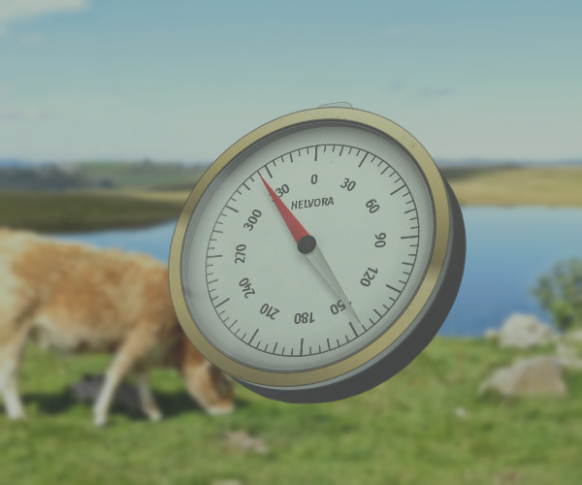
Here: 325 °
